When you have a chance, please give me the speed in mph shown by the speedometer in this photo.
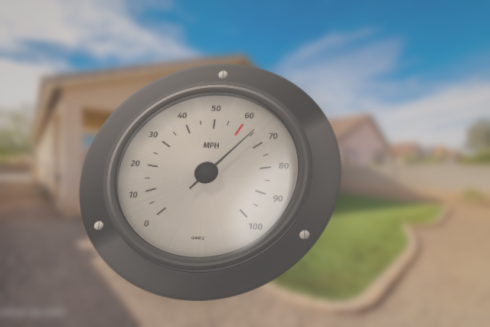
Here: 65 mph
